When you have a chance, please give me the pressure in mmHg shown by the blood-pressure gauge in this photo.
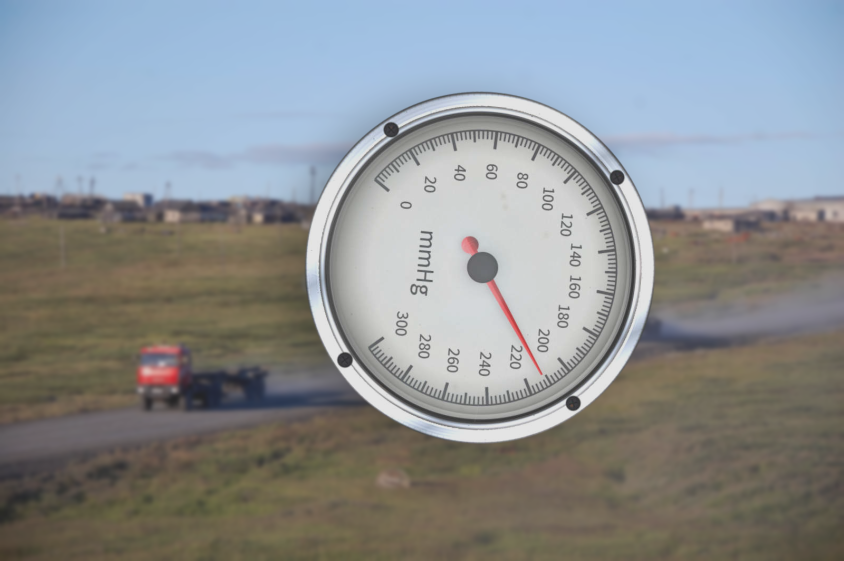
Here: 212 mmHg
